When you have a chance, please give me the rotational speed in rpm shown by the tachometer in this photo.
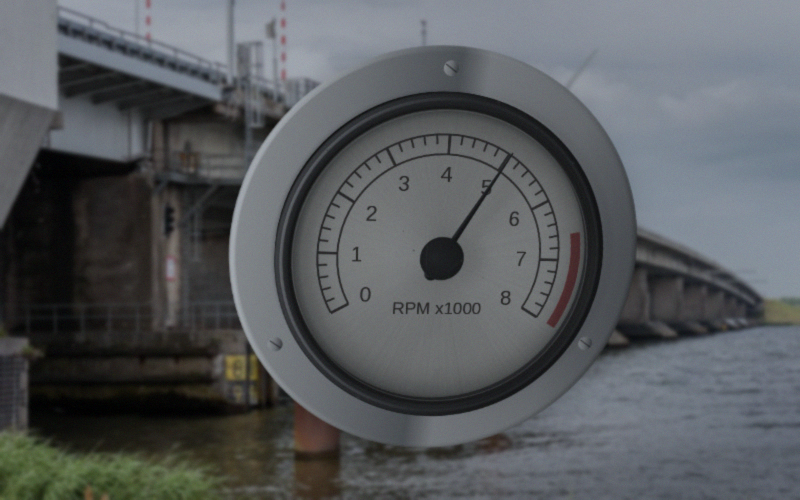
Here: 5000 rpm
